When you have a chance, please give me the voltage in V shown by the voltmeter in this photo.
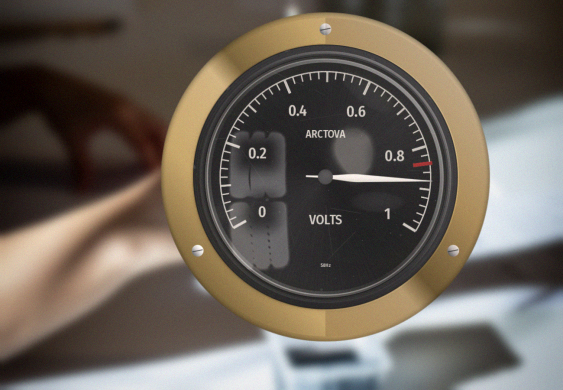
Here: 0.88 V
